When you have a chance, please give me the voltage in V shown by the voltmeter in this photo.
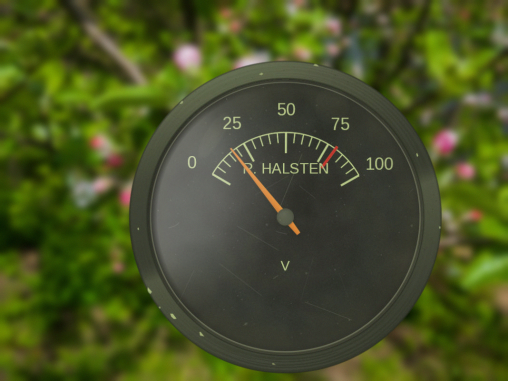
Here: 17.5 V
